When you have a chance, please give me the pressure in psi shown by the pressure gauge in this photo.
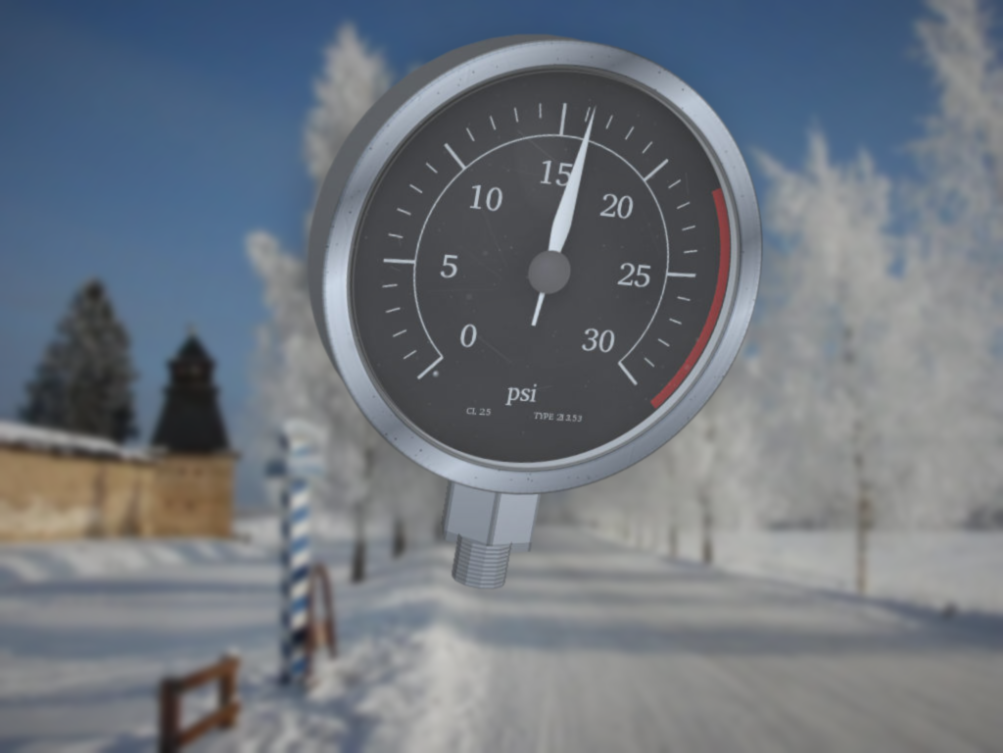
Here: 16 psi
